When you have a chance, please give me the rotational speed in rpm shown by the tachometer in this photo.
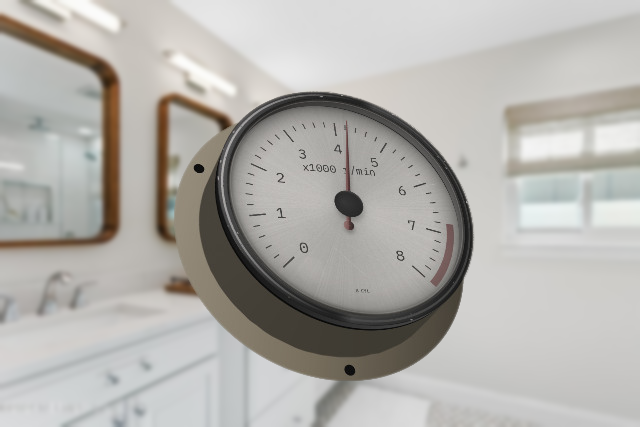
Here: 4200 rpm
